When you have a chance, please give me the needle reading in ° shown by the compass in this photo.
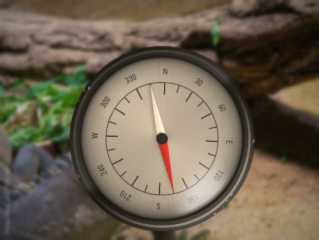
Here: 165 °
